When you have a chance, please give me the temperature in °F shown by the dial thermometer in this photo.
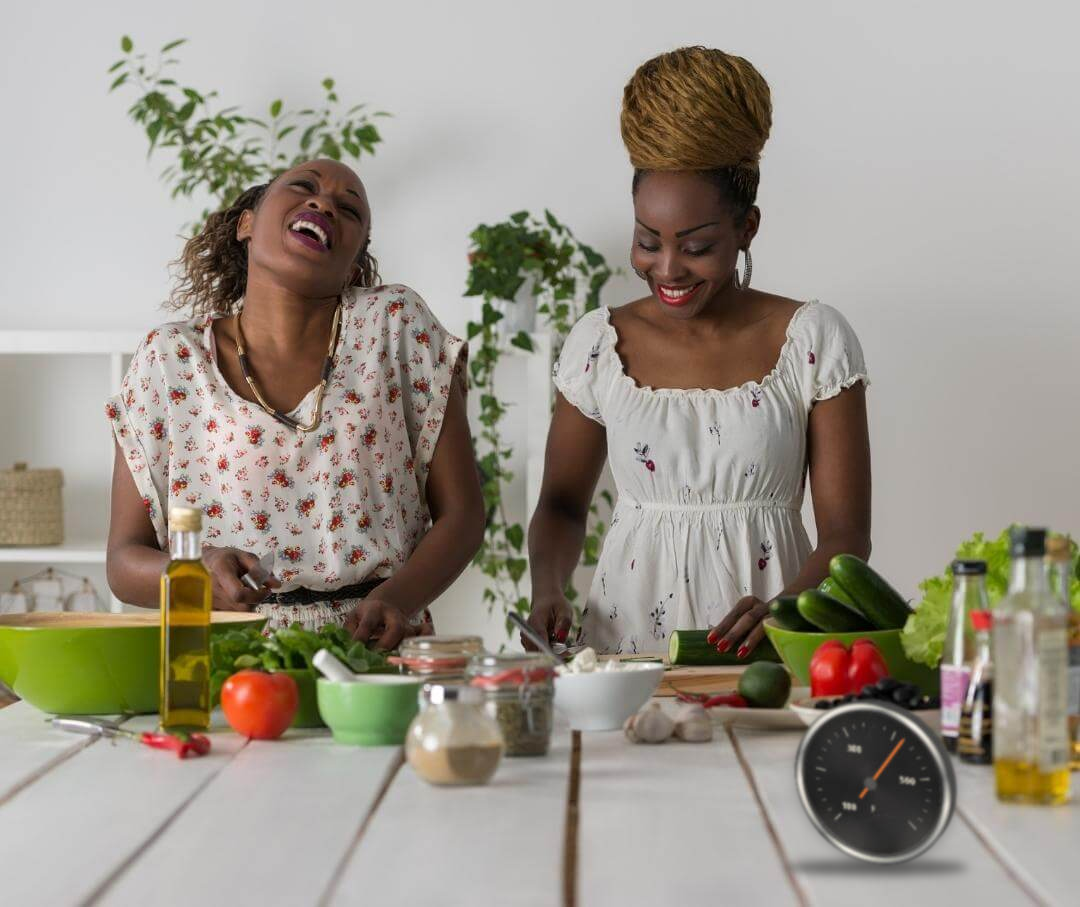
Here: 420 °F
